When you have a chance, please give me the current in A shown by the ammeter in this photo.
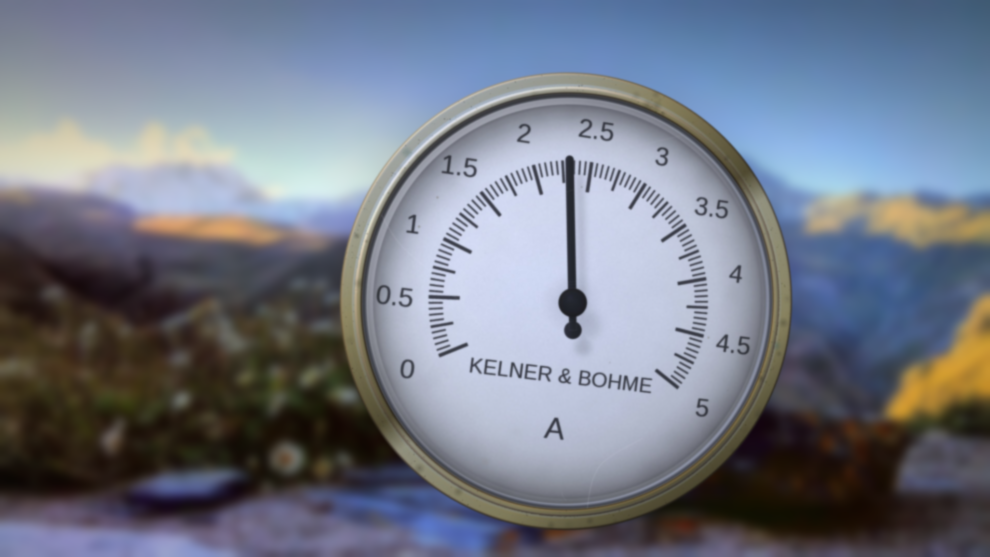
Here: 2.3 A
